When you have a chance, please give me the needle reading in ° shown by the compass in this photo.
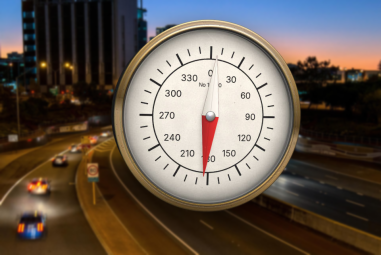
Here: 185 °
